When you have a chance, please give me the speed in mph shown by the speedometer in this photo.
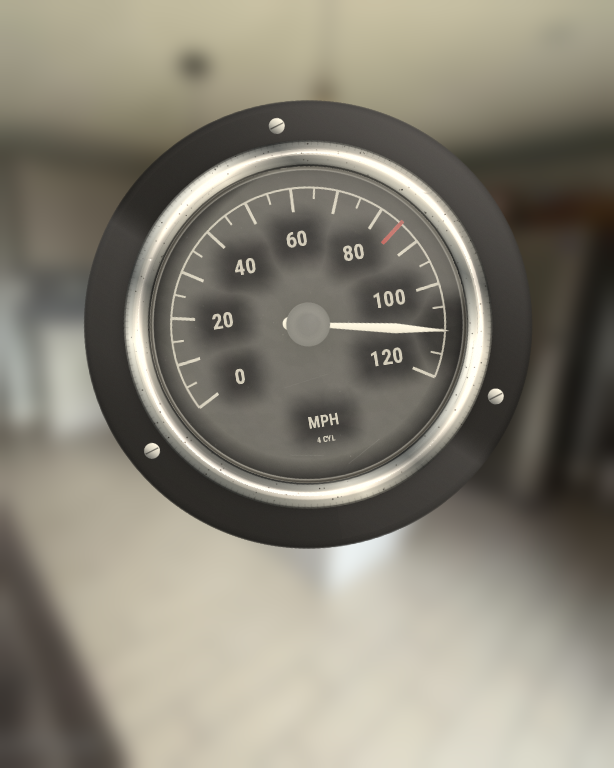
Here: 110 mph
